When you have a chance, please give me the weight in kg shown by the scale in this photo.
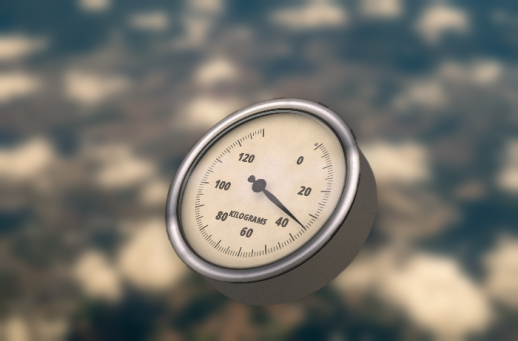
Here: 35 kg
